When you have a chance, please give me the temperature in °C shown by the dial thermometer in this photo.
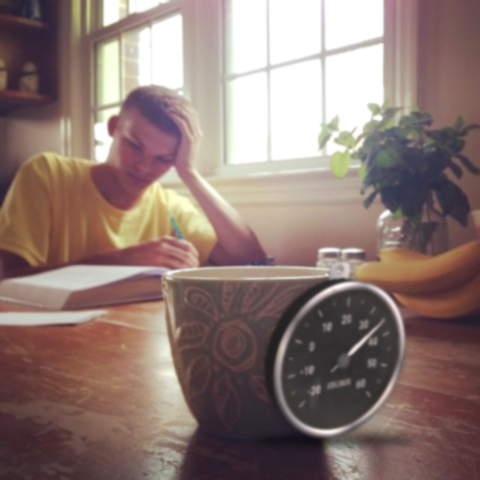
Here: 35 °C
